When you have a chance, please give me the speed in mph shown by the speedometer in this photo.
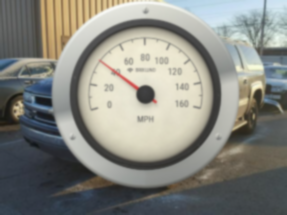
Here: 40 mph
